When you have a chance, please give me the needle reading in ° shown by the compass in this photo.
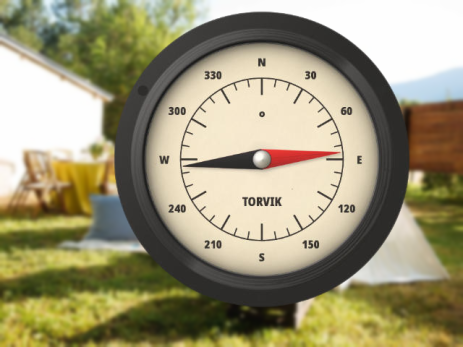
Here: 85 °
